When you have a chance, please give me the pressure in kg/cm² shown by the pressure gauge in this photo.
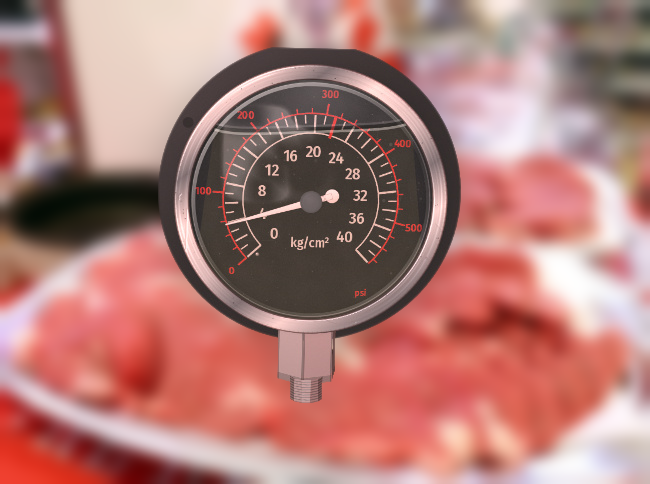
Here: 4 kg/cm²
